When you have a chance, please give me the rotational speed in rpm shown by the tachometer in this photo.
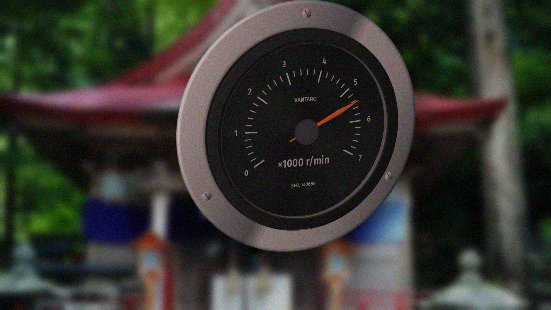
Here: 5400 rpm
